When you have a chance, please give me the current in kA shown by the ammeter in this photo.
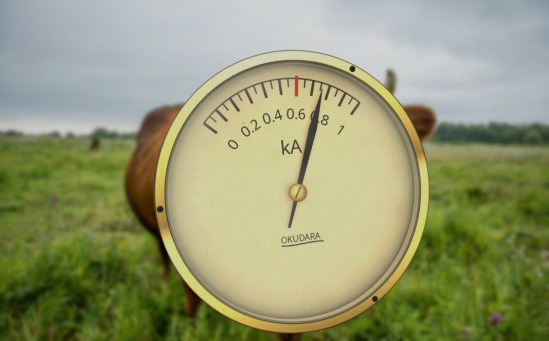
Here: 0.75 kA
